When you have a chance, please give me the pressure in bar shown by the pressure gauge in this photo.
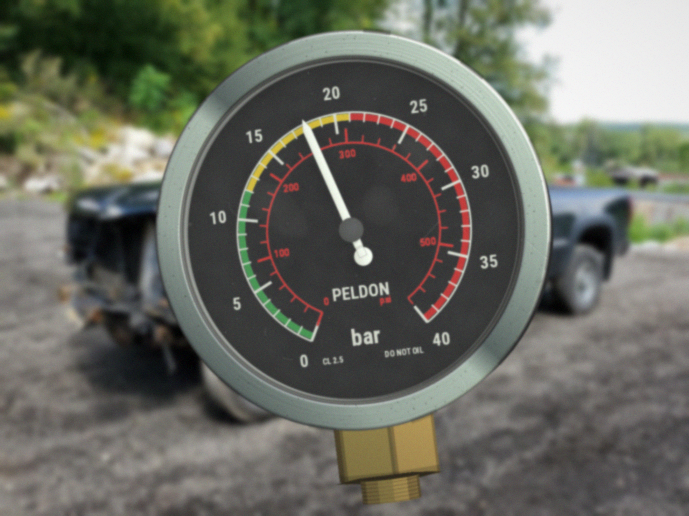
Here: 18 bar
